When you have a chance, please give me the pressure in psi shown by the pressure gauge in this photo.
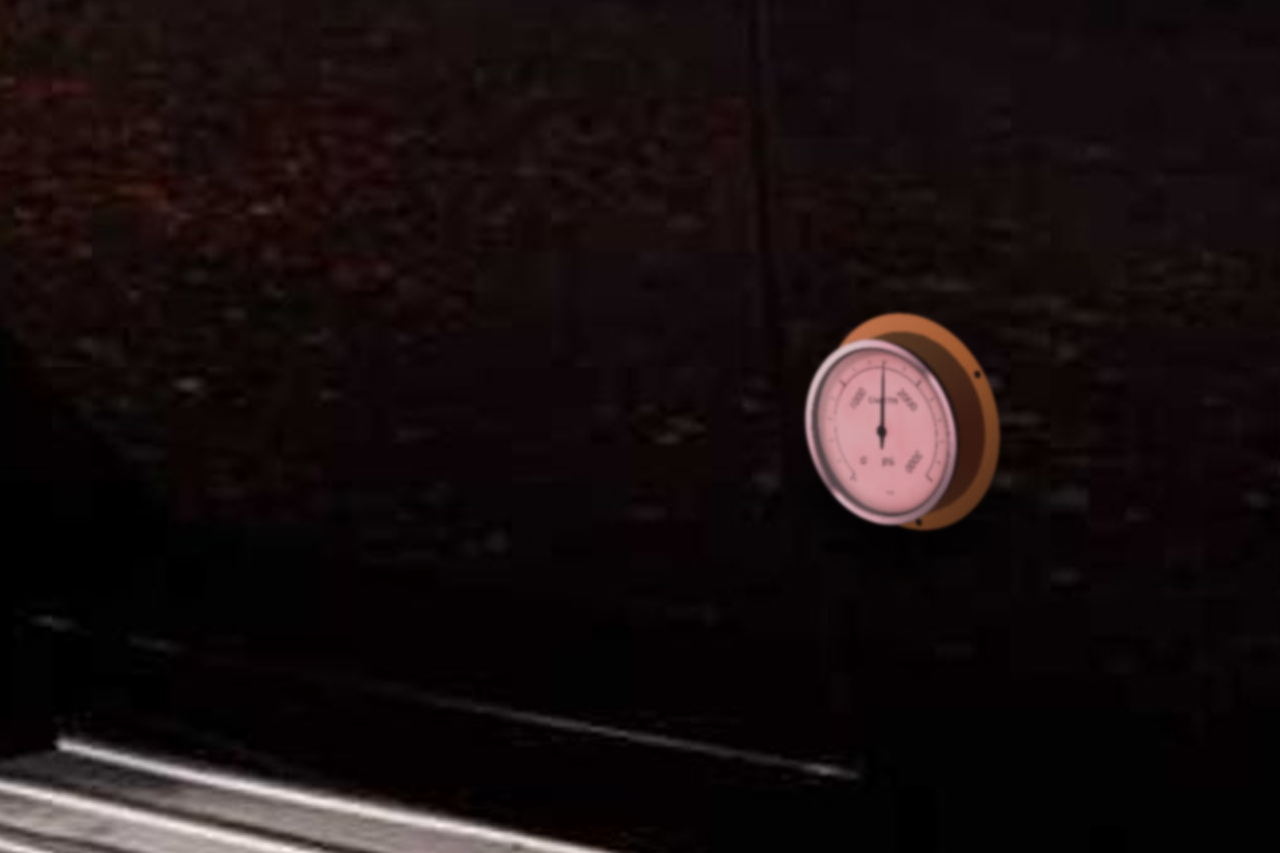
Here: 1600 psi
